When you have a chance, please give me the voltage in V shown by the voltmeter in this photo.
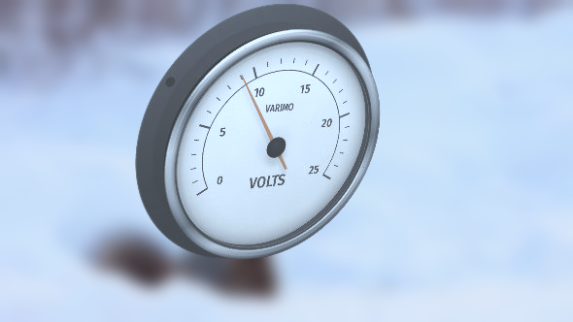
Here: 9 V
